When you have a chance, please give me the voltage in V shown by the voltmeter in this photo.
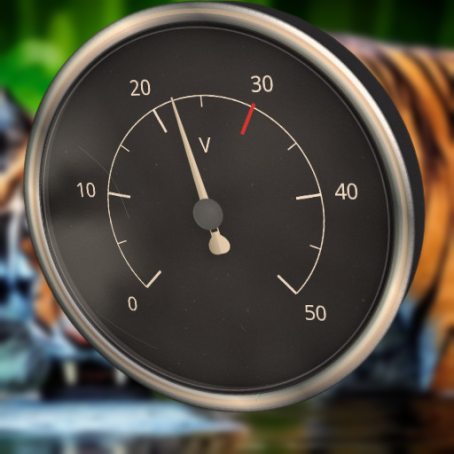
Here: 22.5 V
